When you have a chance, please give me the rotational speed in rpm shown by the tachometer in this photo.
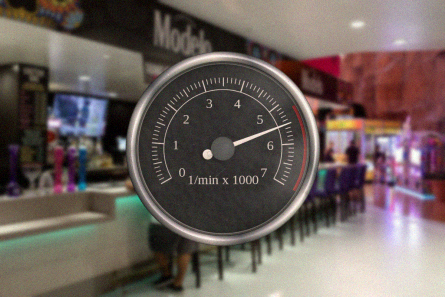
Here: 5500 rpm
